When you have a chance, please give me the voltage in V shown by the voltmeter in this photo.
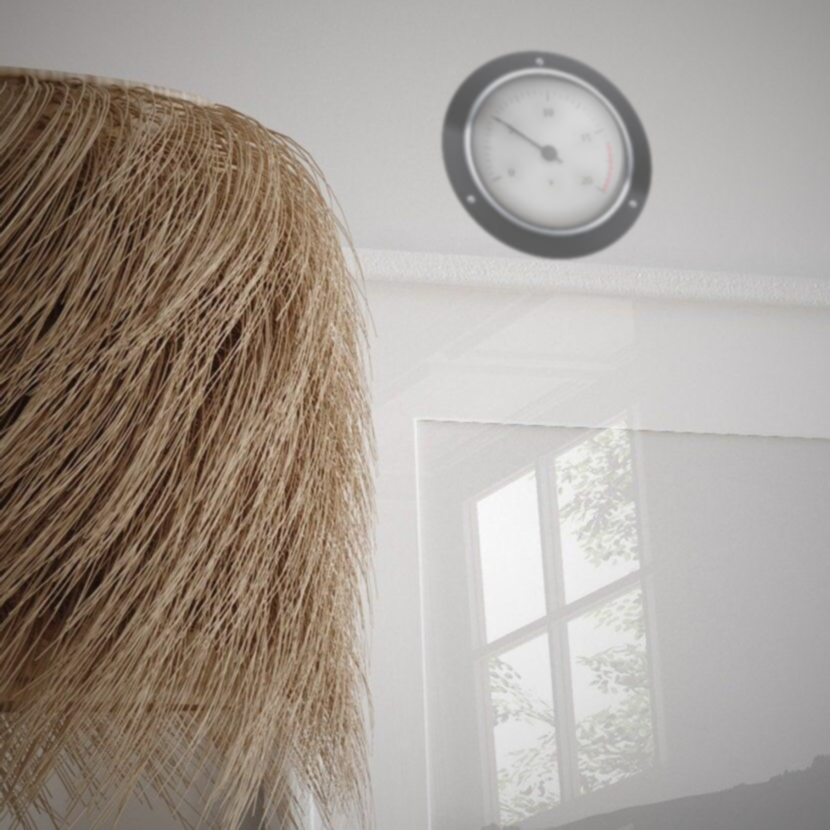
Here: 5 V
